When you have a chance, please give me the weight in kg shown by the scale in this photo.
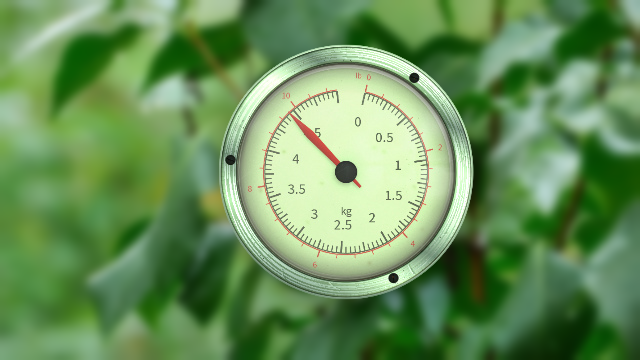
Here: 4.45 kg
